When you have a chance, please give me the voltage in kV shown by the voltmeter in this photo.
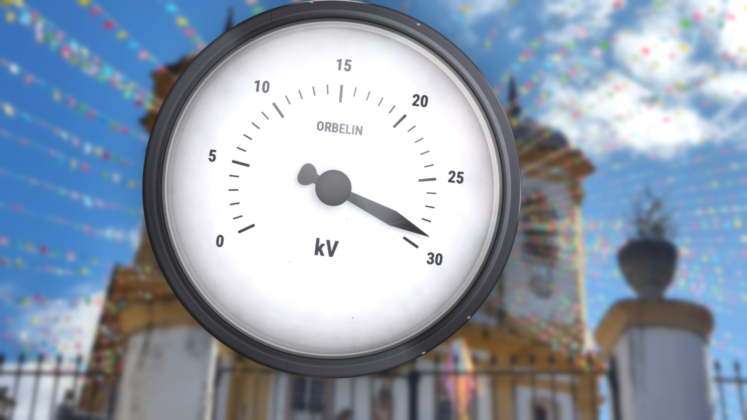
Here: 29 kV
